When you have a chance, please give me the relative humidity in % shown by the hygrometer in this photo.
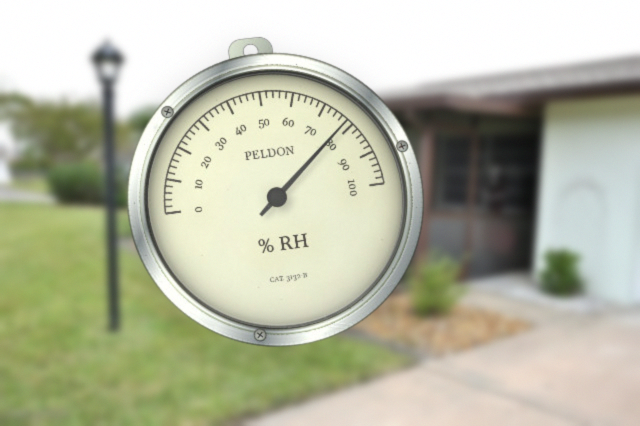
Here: 78 %
